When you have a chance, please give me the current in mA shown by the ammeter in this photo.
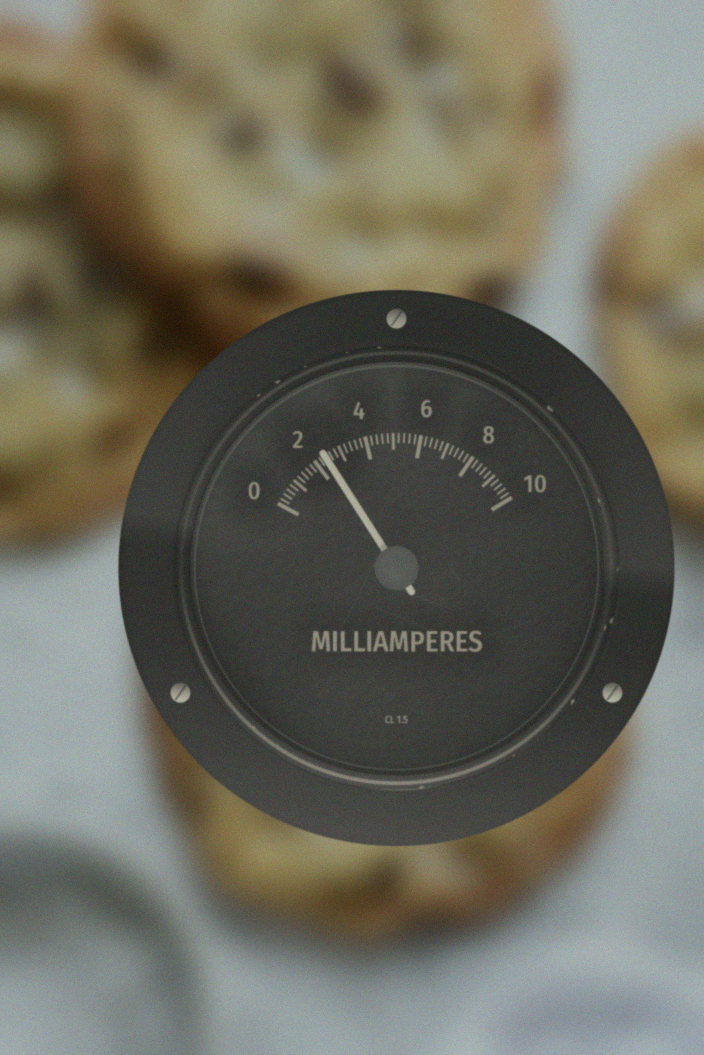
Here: 2.4 mA
